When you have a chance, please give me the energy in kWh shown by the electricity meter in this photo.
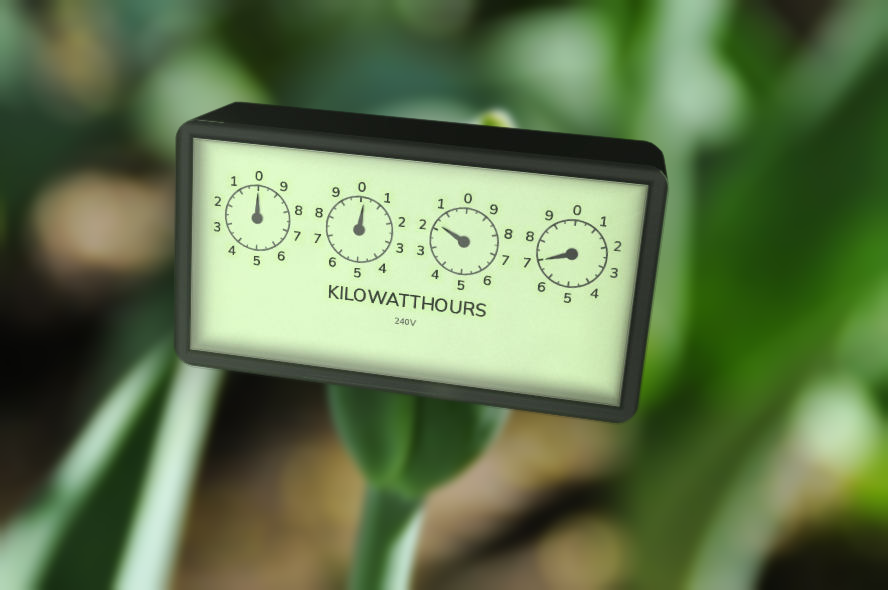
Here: 17 kWh
